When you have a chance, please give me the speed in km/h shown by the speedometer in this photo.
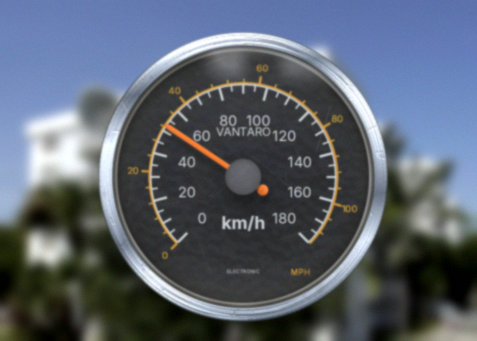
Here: 52.5 km/h
